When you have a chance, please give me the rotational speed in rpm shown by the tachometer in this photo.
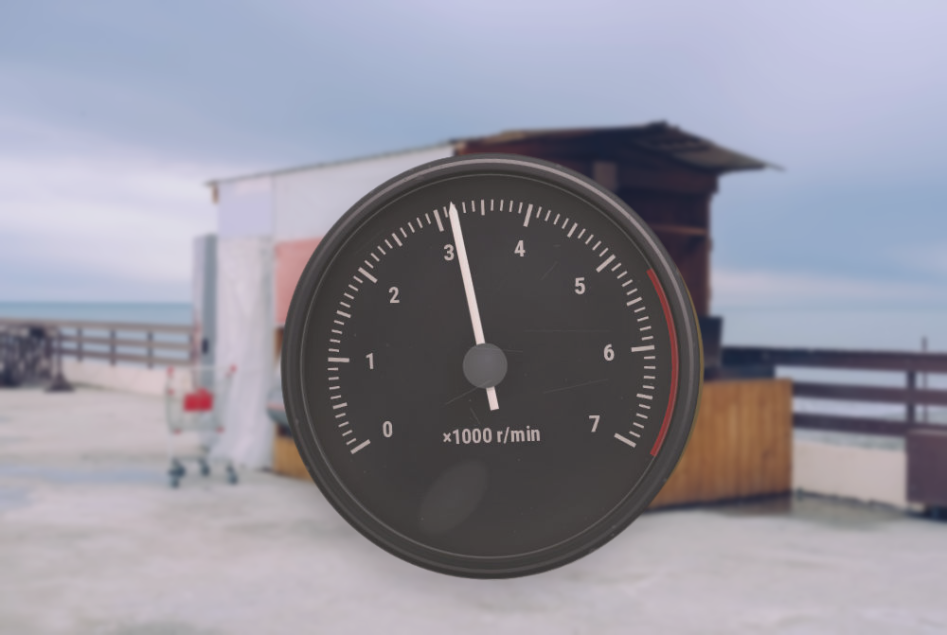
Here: 3200 rpm
